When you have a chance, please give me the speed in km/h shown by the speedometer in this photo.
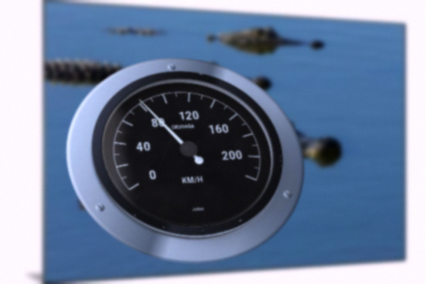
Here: 80 km/h
